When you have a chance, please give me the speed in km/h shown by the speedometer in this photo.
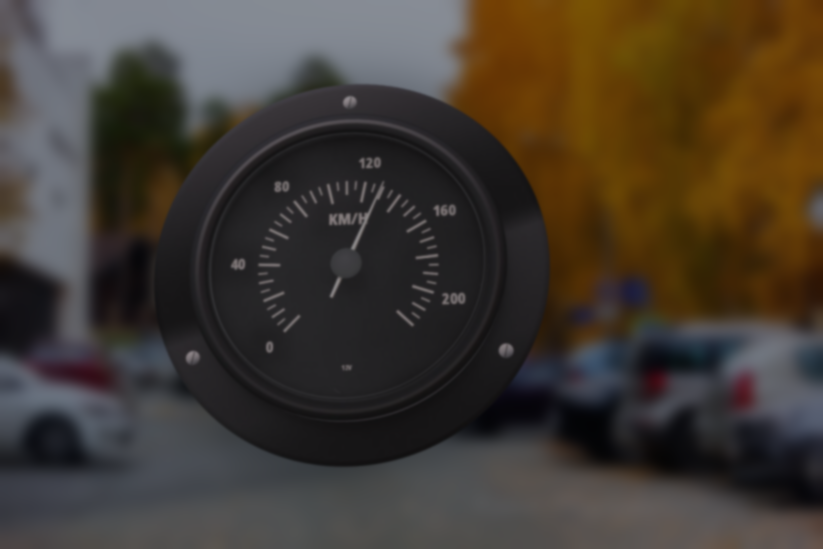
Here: 130 km/h
